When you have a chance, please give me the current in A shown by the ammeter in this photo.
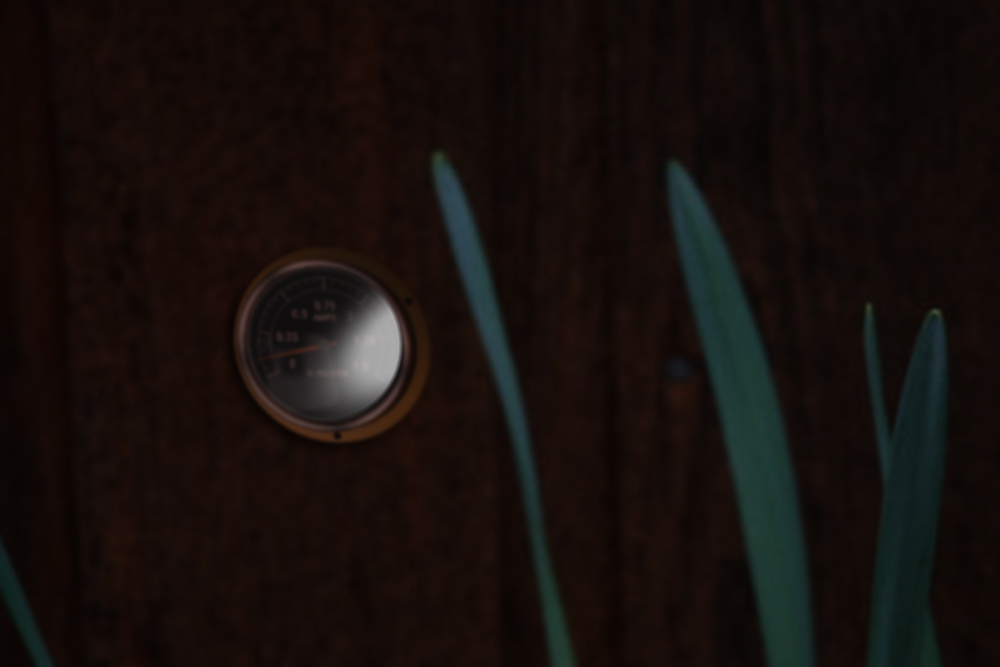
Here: 0.1 A
